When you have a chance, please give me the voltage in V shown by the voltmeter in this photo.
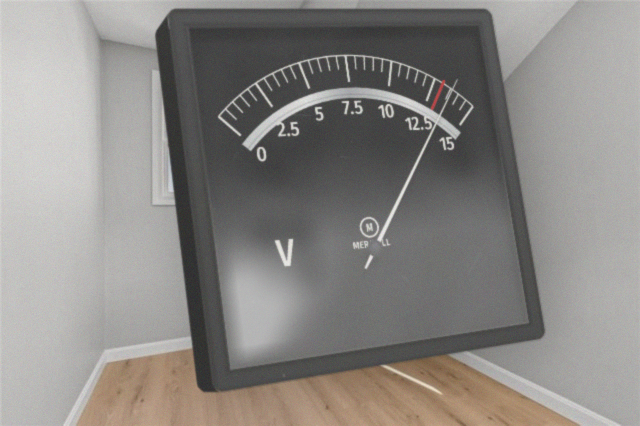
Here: 13.5 V
